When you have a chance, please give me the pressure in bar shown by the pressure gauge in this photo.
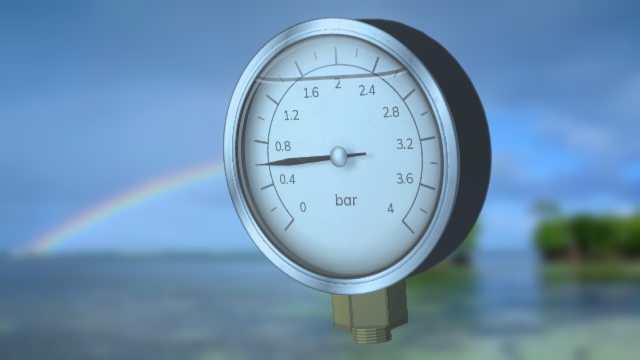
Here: 0.6 bar
